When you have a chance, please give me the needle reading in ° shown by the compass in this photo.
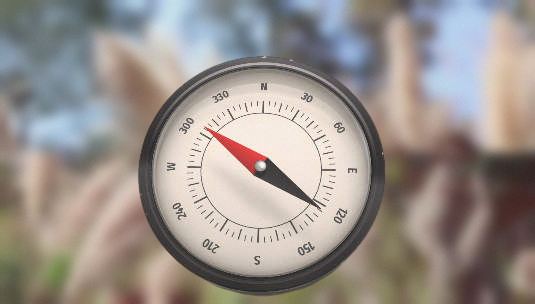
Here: 305 °
